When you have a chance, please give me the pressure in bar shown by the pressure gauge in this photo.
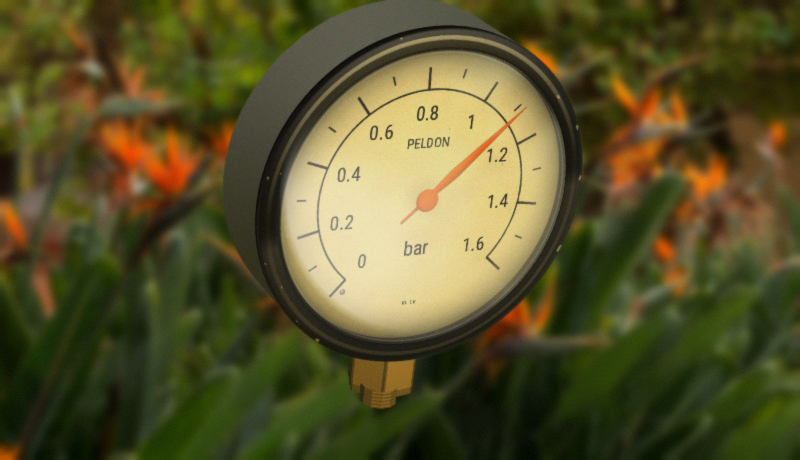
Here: 1.1 bar
